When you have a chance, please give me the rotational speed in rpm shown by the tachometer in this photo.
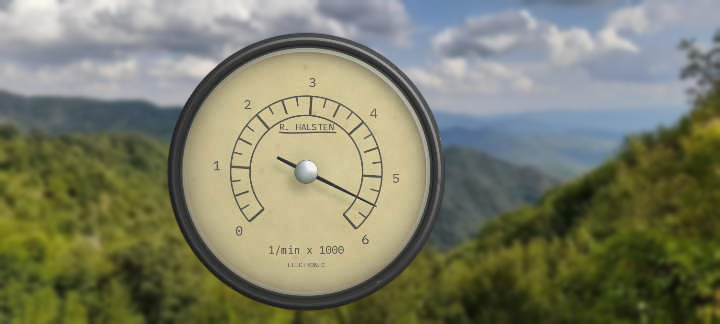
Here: 5500 rpm
